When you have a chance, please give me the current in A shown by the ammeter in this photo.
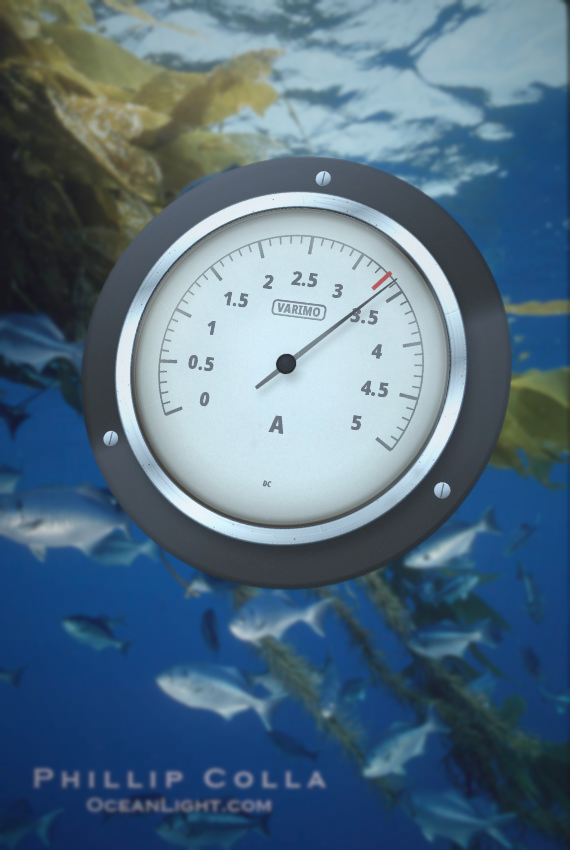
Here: 3.4 A
